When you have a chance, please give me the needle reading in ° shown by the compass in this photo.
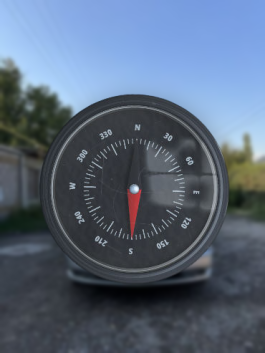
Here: 180 °
